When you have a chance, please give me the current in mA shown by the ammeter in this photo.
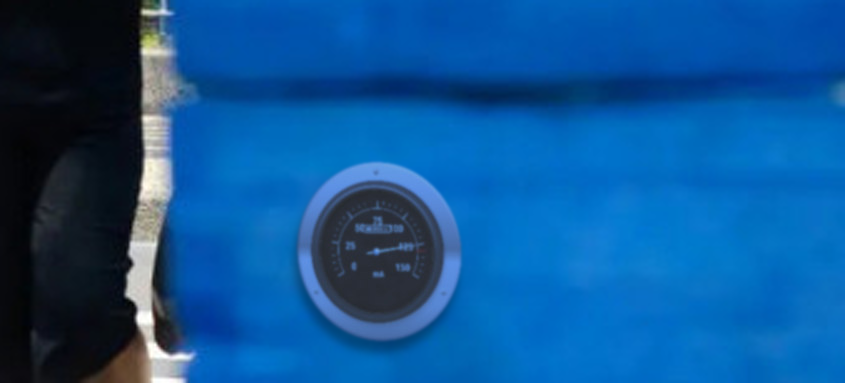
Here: 125 mA
